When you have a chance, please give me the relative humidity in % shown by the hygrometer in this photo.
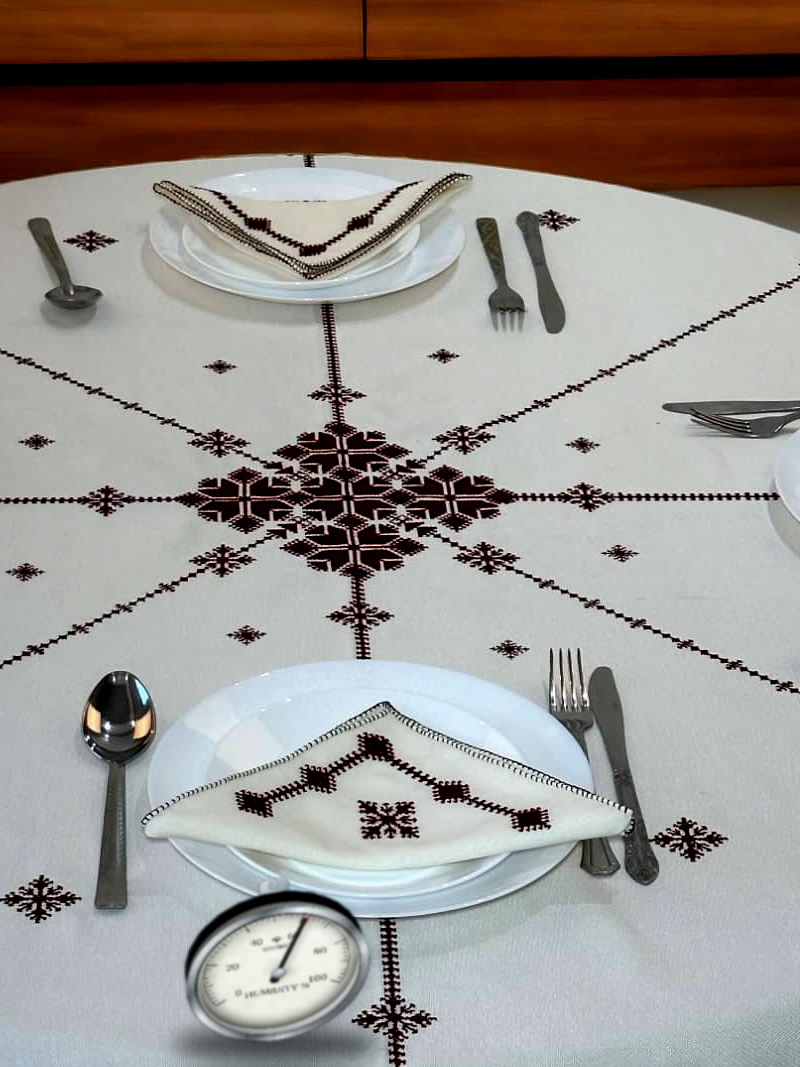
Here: 60 %
